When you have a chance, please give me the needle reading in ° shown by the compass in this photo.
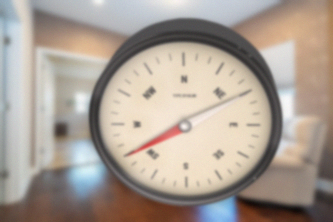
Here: 240 °
